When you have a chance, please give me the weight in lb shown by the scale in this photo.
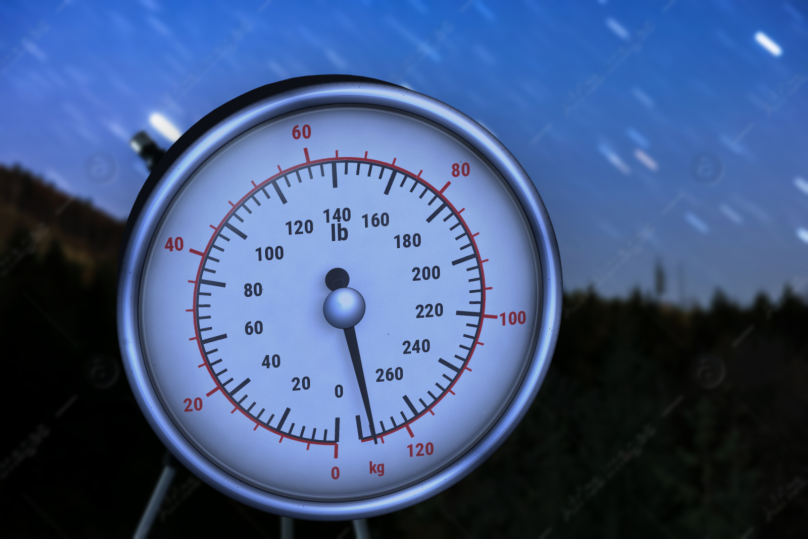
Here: 276 lb
